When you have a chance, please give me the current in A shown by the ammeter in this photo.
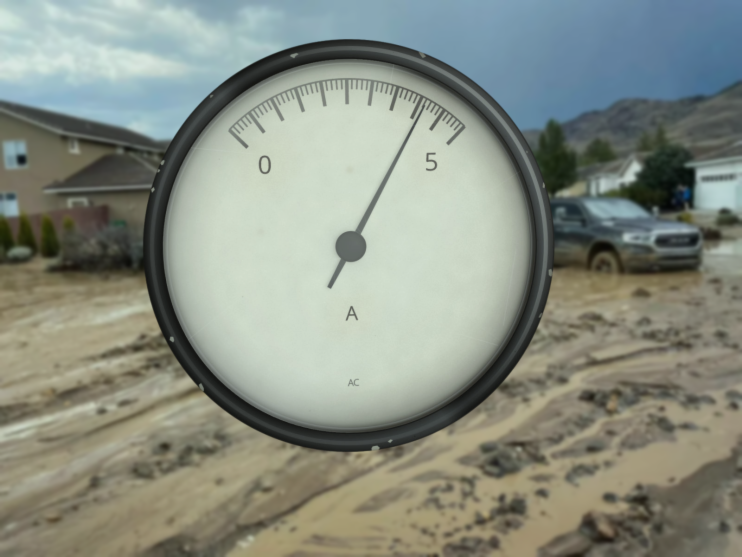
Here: 4.1 A
